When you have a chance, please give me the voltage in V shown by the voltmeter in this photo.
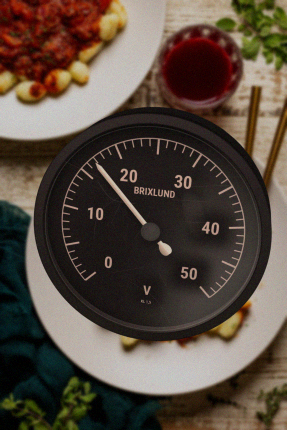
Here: 17 V
